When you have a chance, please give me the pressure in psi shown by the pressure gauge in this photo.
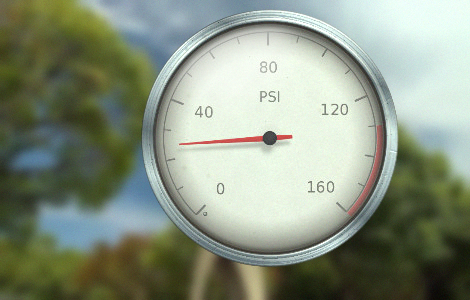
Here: 25 psi
